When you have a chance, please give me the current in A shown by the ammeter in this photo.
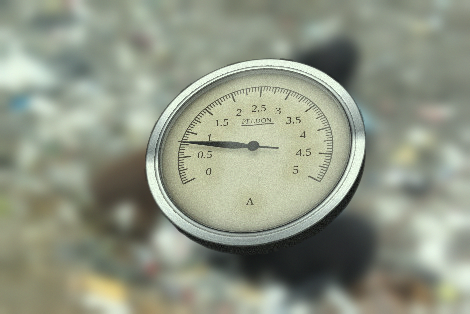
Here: 0.75 A
